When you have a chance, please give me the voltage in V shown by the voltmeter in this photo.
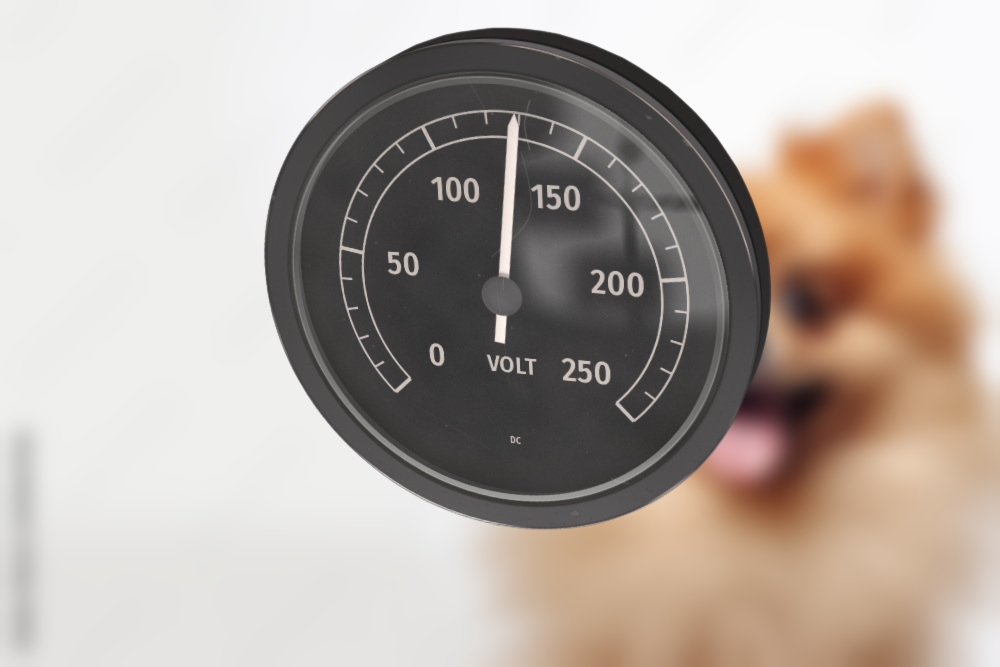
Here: 130 V
